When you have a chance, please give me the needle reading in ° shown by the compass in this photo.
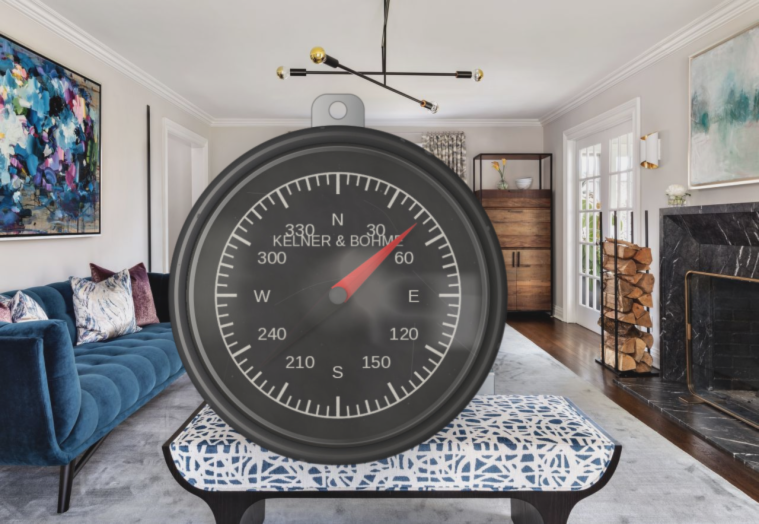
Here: 47.5 °
